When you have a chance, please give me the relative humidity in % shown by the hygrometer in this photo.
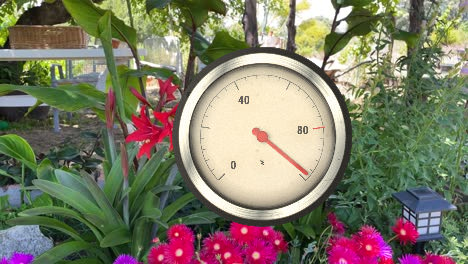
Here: 98 %
